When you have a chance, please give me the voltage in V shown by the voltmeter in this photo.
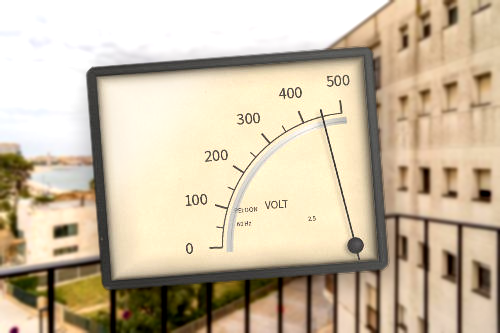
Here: 450 V
